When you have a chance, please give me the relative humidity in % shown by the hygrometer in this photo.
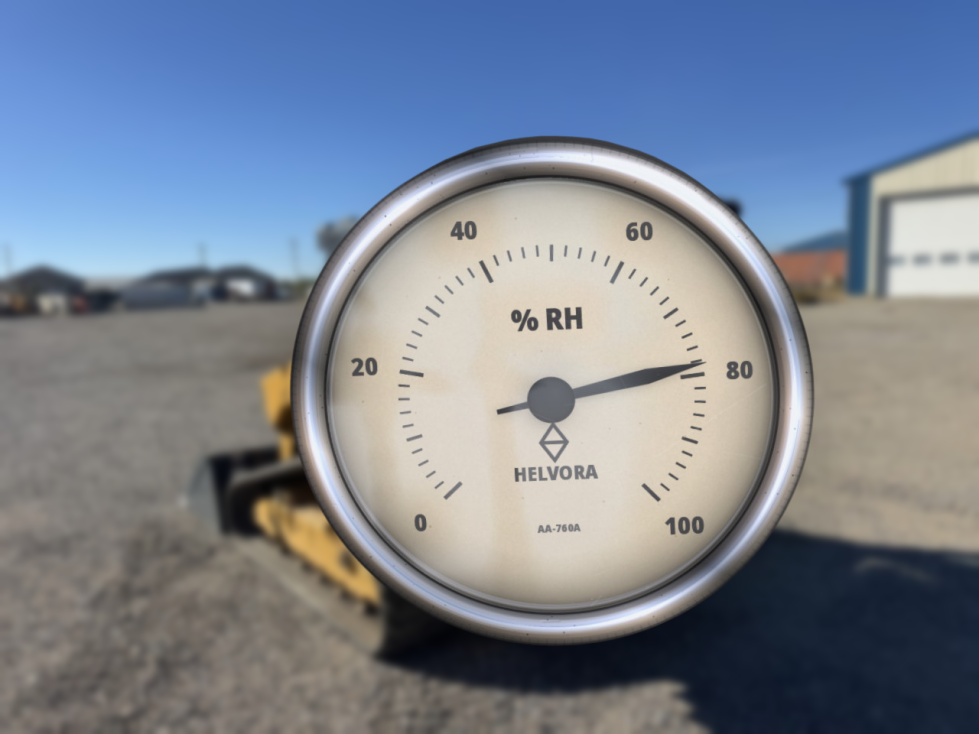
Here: 78 %
